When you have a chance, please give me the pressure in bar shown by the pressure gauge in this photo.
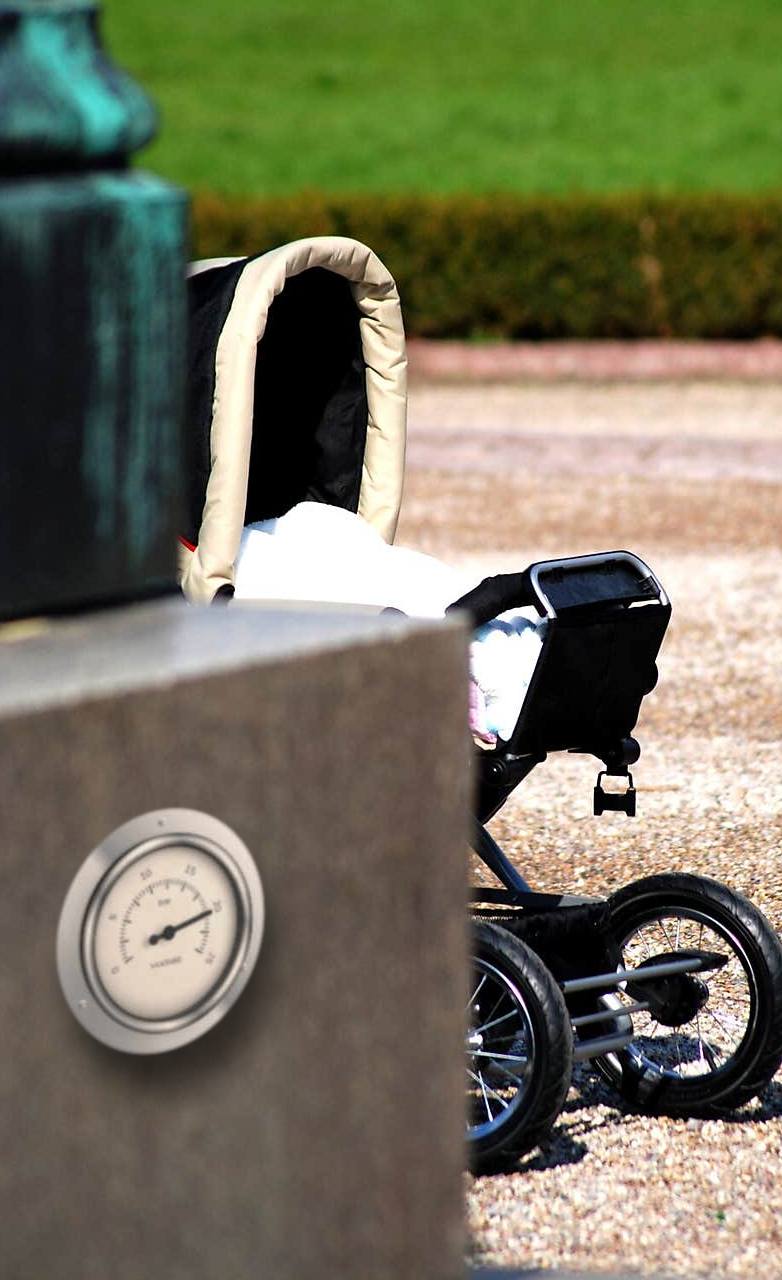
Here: 20 bar
